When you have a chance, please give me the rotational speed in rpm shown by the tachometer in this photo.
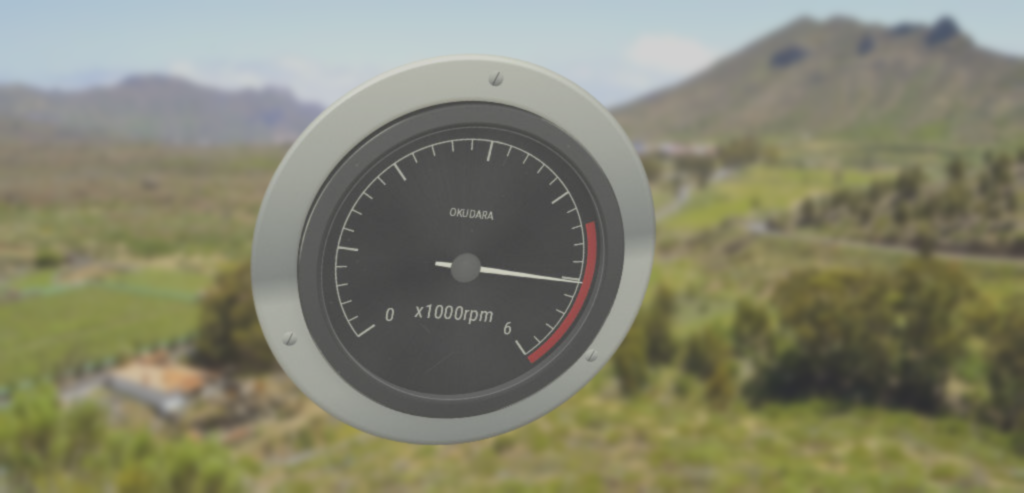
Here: 5000 rpm
